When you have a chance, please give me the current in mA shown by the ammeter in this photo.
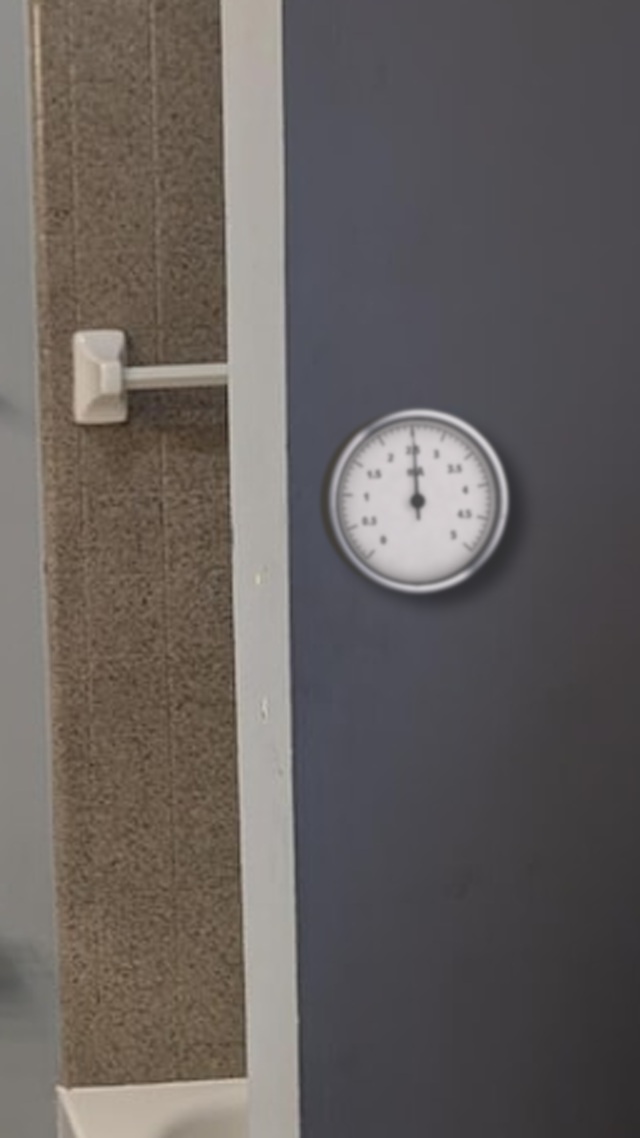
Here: 2.5 mA
